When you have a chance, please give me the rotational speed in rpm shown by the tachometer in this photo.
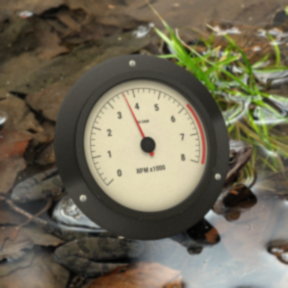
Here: 3600 rpm
